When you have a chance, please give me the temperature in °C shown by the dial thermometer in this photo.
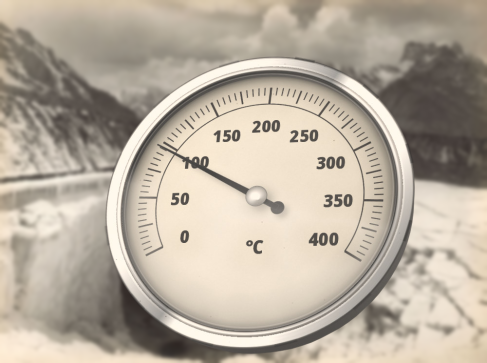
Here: 95 °C
